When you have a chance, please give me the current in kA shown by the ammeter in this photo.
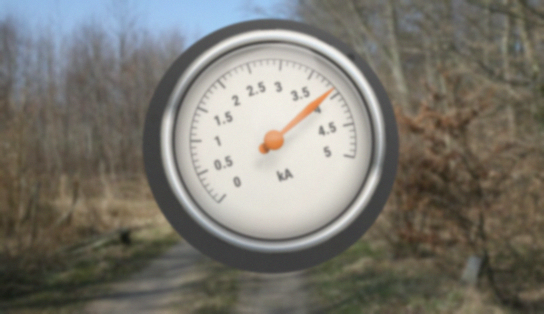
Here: 3.9 kA
